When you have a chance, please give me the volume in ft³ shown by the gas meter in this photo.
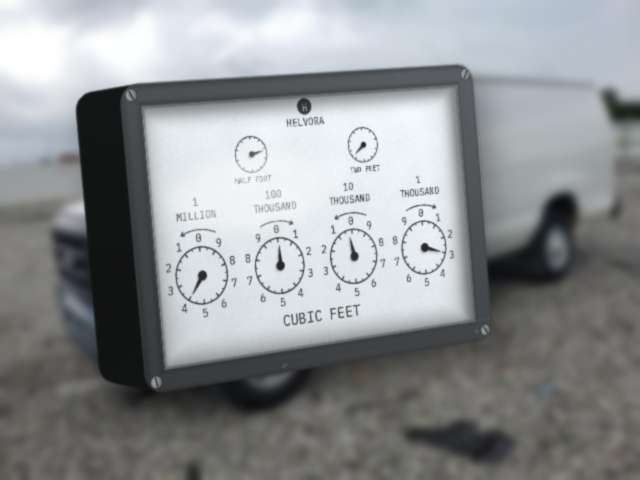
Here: 400300 ft³
